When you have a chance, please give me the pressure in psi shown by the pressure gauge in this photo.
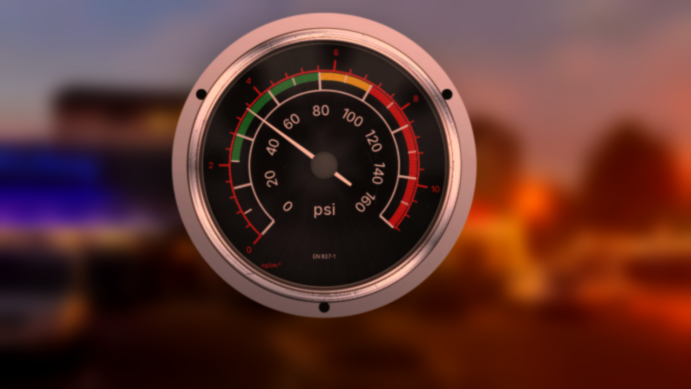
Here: 50 psi
